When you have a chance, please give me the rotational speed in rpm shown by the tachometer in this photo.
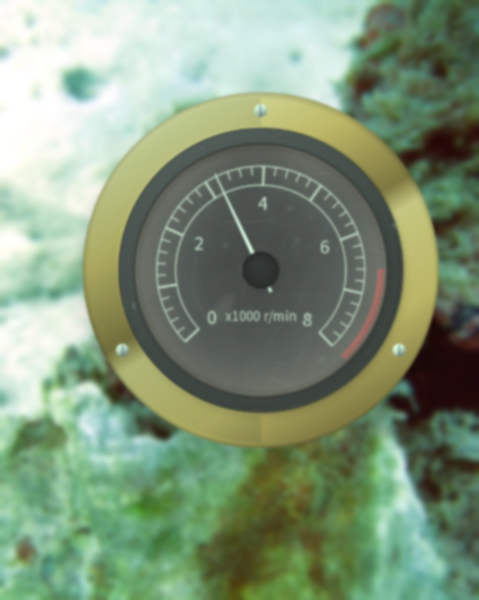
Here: 3200 rpm
